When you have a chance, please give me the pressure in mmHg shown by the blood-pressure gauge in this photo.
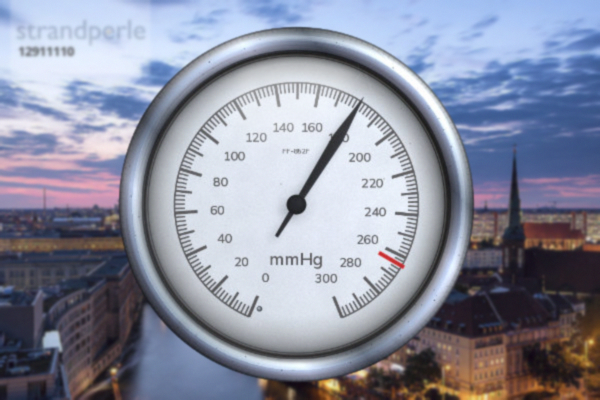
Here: 180 mmHg
